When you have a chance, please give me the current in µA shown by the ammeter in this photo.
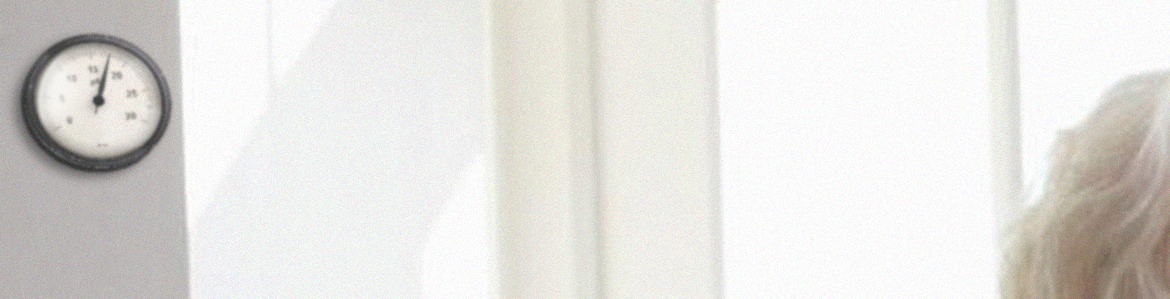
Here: 17.5 µA
